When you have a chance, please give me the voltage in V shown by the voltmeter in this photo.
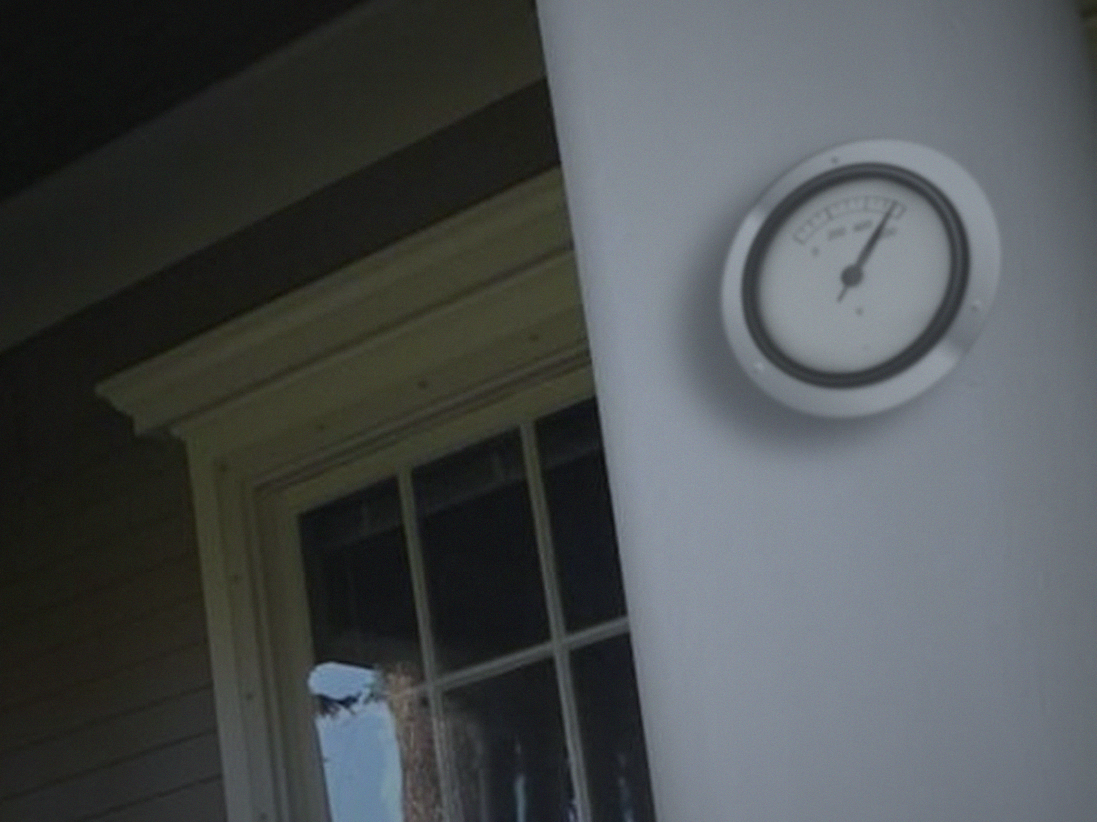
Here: 550 V
